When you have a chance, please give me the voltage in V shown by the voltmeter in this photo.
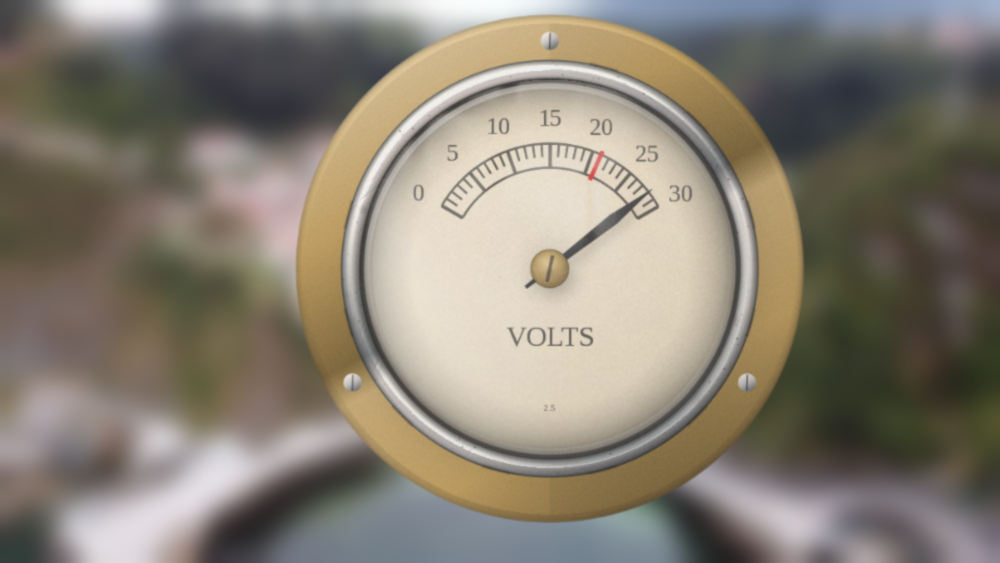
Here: 28 V
